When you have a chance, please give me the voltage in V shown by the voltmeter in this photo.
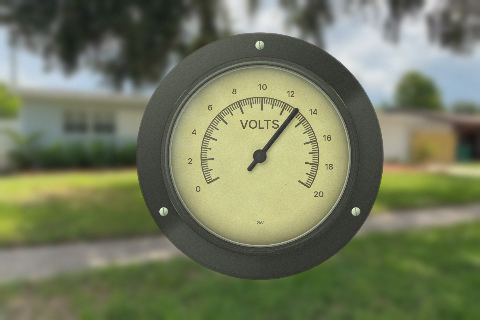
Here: 13 V
